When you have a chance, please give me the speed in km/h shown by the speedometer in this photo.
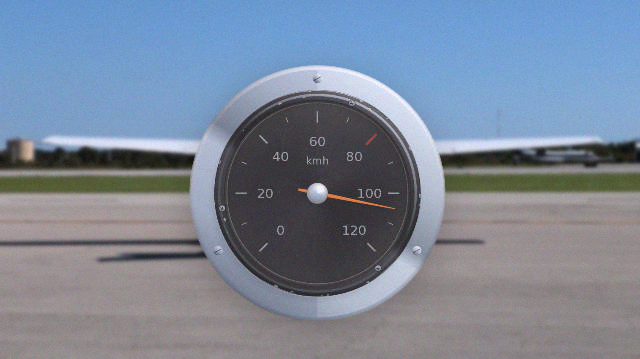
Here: 105 km/h
